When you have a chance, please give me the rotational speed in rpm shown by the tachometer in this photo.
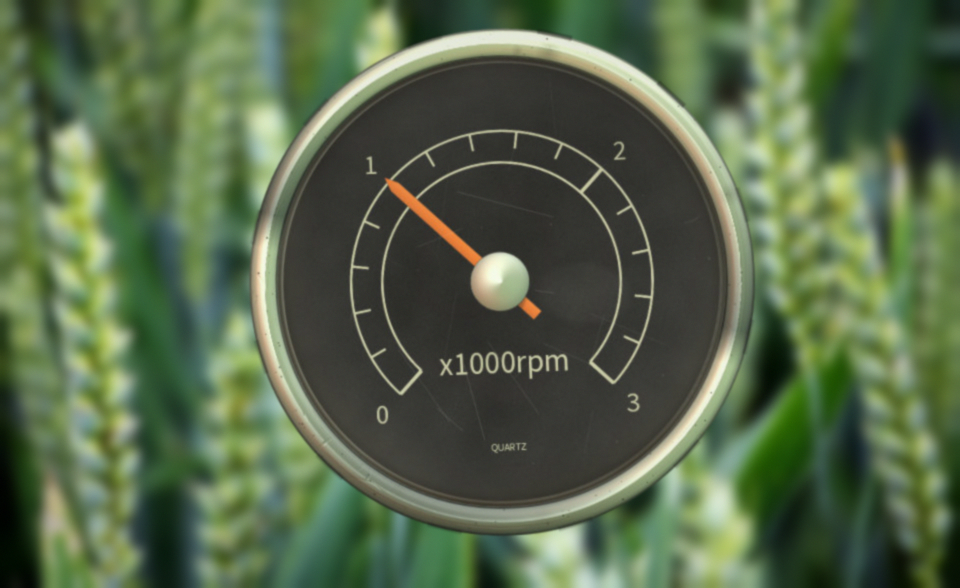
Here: 1000 rpm
